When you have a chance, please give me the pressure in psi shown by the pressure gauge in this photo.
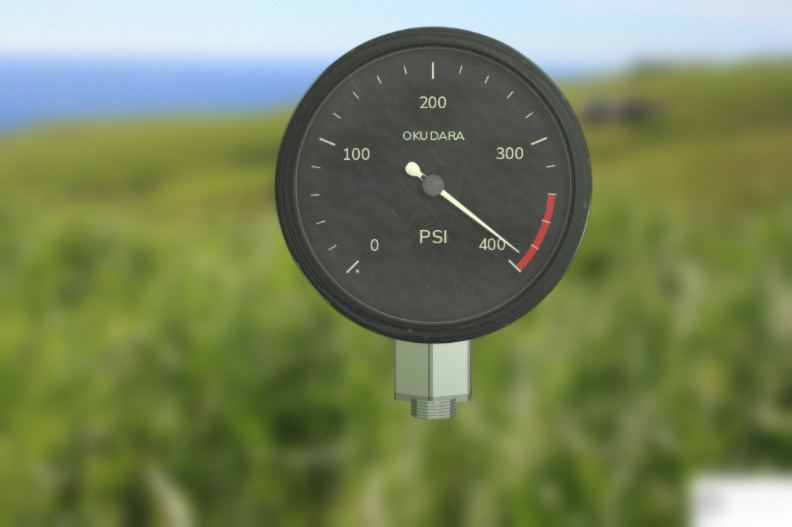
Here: 390 psi
